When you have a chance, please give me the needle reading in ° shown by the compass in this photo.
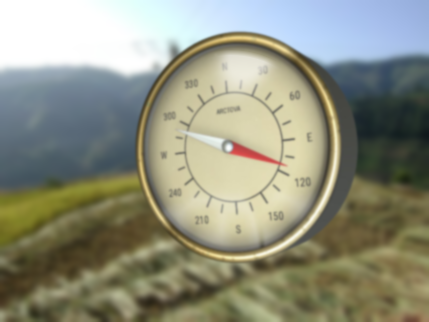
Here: 112.5 °
